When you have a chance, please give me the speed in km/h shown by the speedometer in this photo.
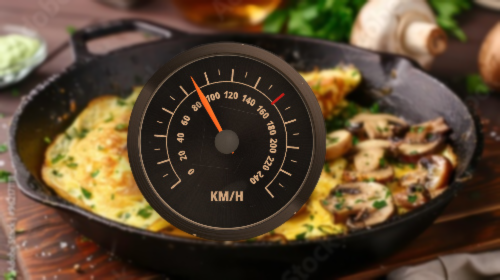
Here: 90 km/h
